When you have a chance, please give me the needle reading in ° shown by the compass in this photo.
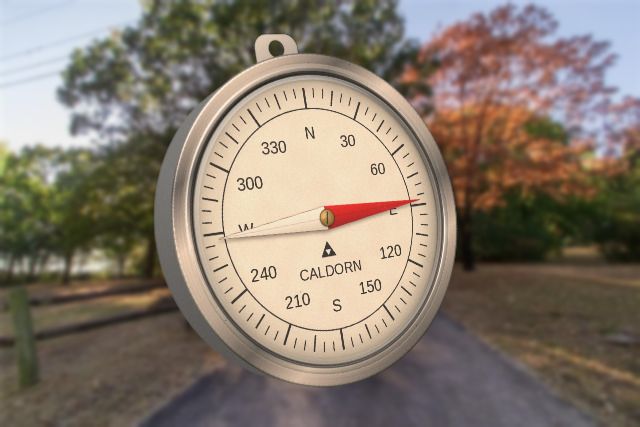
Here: 87.5 °
